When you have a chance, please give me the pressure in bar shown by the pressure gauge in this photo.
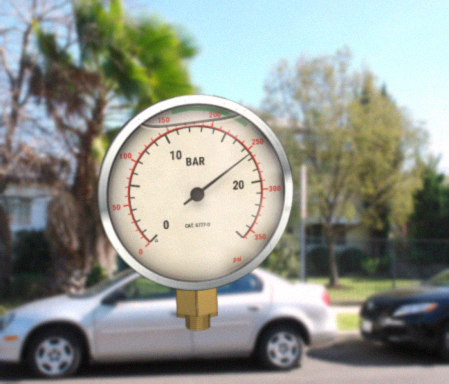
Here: 17.5 bar
